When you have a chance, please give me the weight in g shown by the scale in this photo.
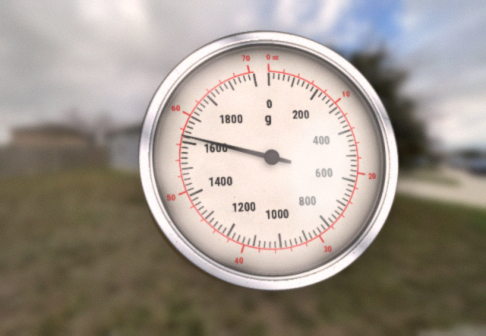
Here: 1620 g
